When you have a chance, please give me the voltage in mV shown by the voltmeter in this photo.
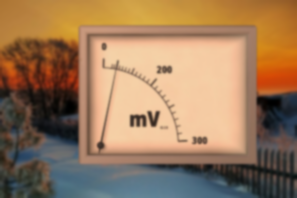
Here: 100 mV
